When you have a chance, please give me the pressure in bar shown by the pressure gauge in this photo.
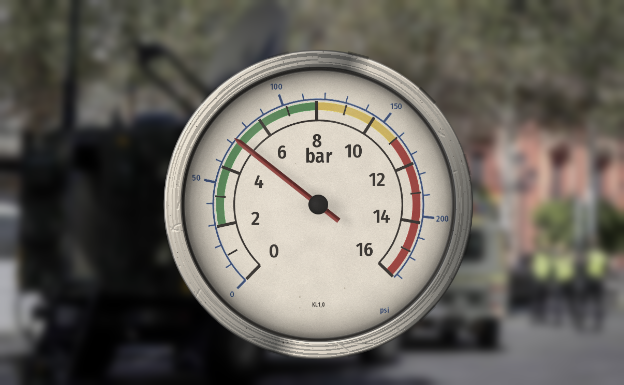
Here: 5 bar
